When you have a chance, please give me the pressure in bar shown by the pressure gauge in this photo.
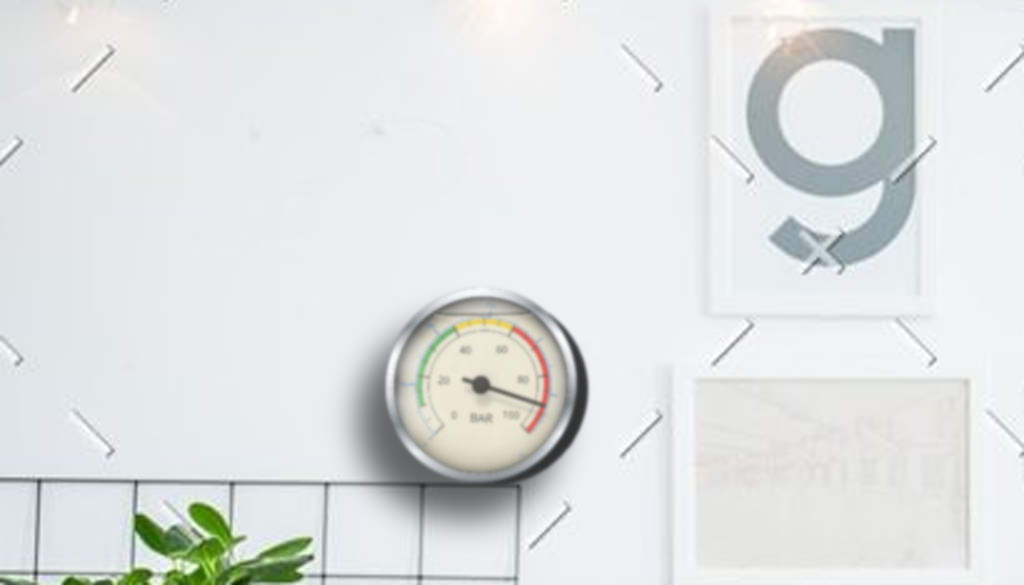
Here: 90 bar
